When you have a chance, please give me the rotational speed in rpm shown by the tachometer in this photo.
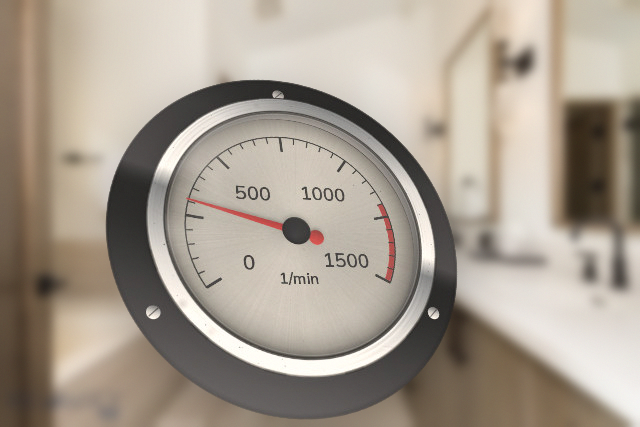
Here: 300 rpm
